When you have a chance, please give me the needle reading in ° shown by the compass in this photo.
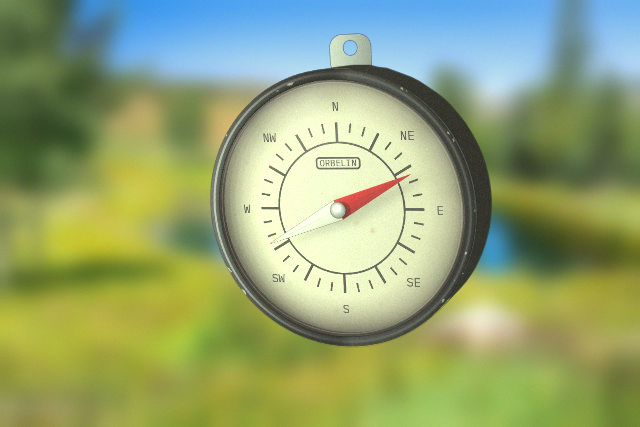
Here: 65 °
